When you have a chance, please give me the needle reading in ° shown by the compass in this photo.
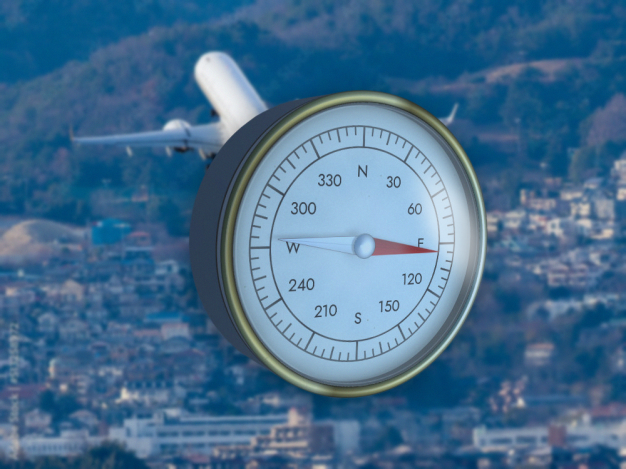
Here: 95 °
